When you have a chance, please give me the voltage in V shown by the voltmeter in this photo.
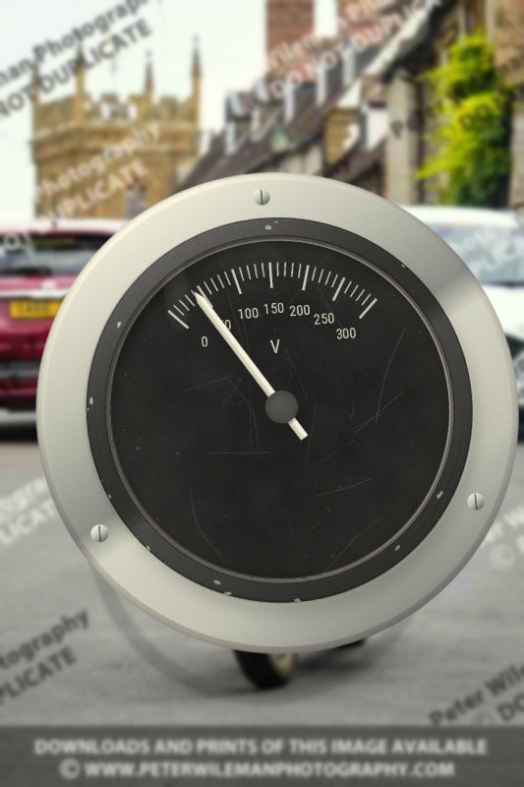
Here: 40 V
